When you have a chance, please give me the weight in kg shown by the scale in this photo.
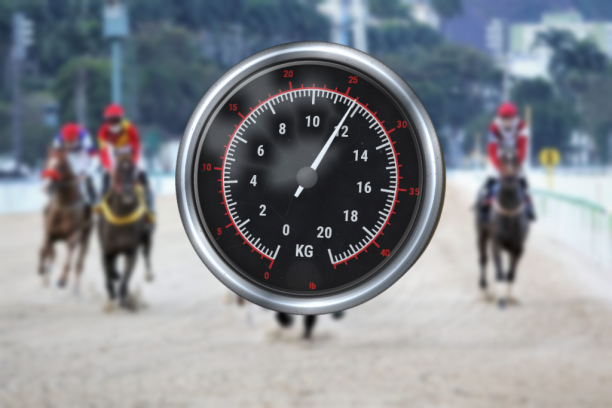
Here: 11.8 kg
